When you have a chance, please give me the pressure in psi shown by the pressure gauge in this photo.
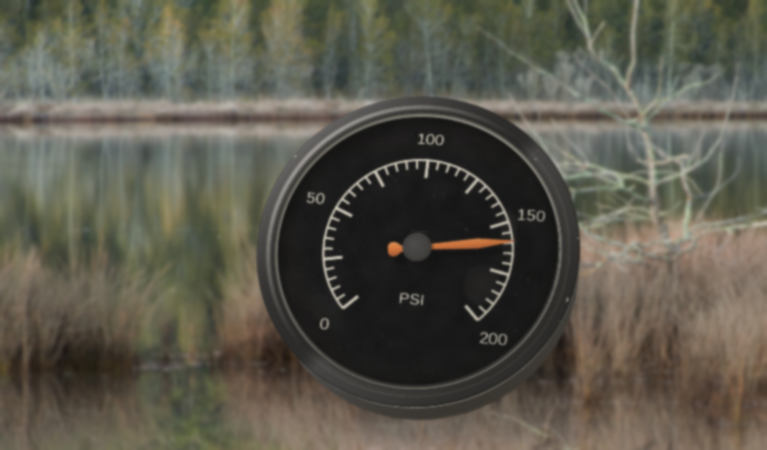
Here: 160 psi
